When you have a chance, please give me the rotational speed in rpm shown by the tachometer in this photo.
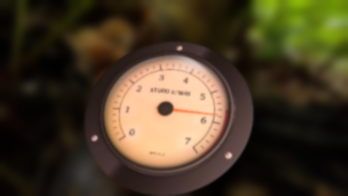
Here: 5800 rpm
